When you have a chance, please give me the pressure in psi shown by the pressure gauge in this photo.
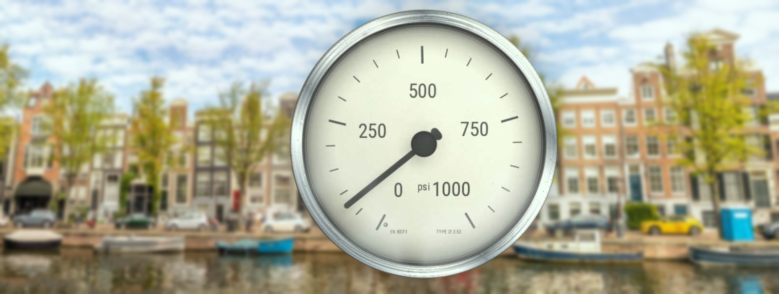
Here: 75 psi
